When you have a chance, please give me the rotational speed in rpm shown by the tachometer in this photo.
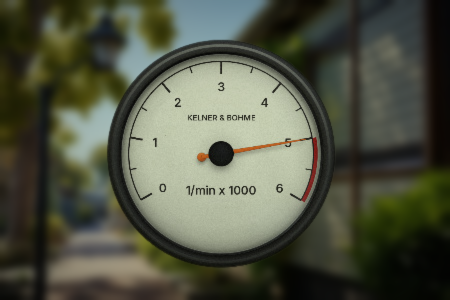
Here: 5000 rpm
